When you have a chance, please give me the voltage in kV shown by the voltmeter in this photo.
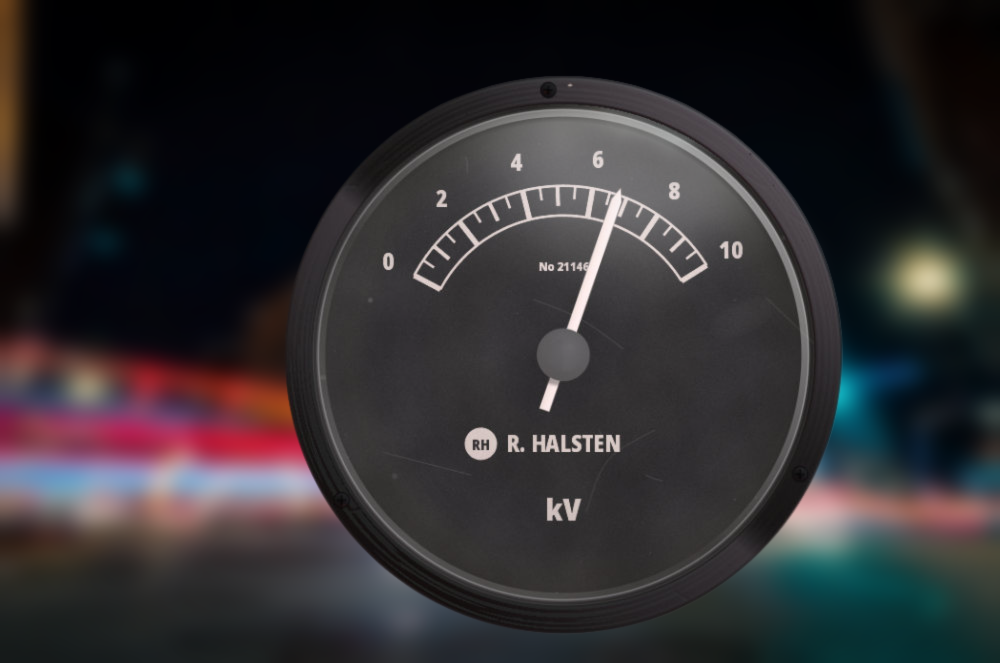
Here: 6.75 kV
